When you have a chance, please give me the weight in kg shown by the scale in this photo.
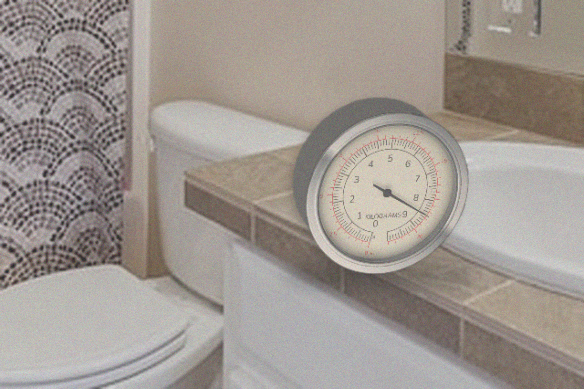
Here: 8.5 kg
